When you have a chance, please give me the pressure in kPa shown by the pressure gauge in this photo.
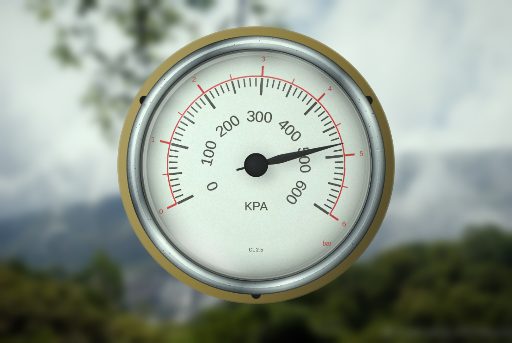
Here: 480 kPa
